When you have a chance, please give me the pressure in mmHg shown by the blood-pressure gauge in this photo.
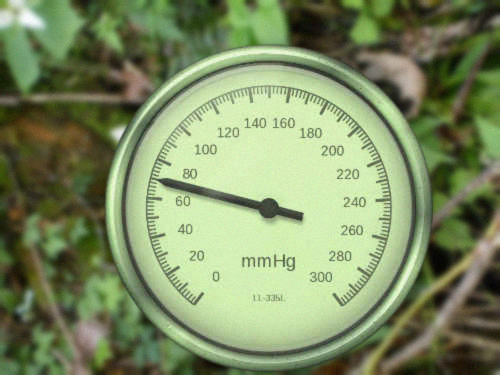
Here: 70 mmHg
